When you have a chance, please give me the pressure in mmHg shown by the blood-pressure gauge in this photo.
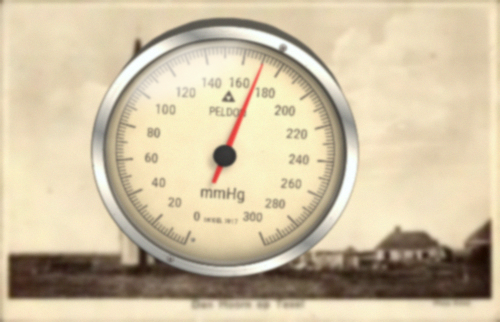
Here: 170 mmHg
